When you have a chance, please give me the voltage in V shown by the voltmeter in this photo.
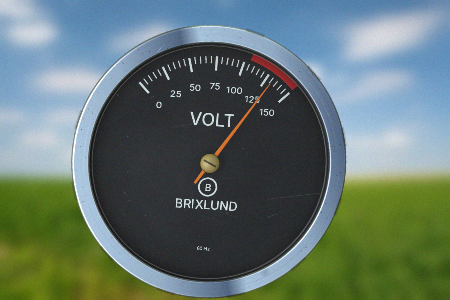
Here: 130 V
